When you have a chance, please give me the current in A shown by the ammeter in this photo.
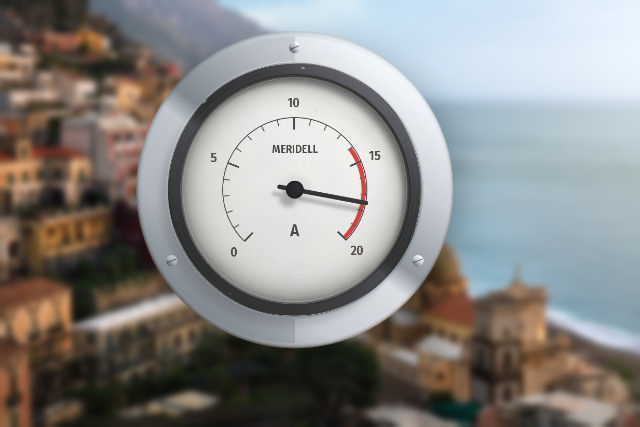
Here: 17.5 A
